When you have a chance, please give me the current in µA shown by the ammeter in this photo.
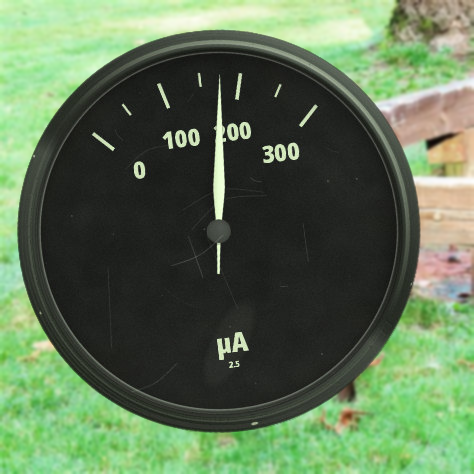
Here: 175 µA
